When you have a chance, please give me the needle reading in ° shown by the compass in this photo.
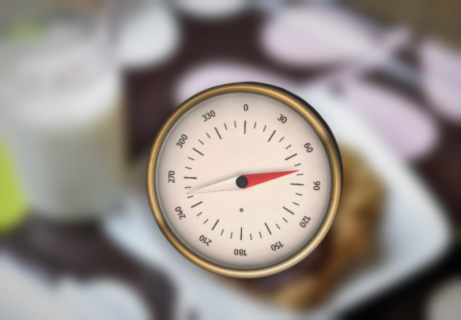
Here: 75 °
